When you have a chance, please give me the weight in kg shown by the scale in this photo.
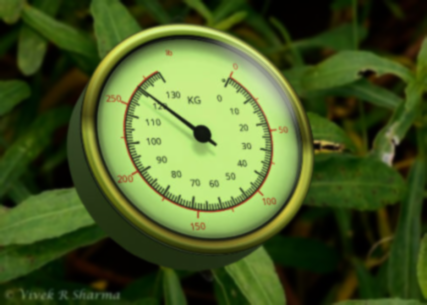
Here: 120 kg
